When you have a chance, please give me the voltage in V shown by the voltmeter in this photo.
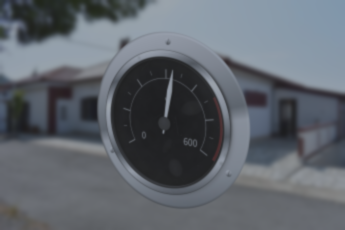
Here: 325 V
